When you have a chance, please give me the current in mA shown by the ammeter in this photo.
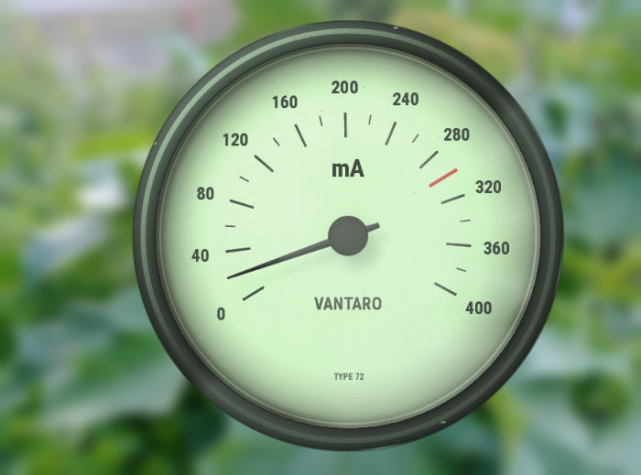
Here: 20 mA
